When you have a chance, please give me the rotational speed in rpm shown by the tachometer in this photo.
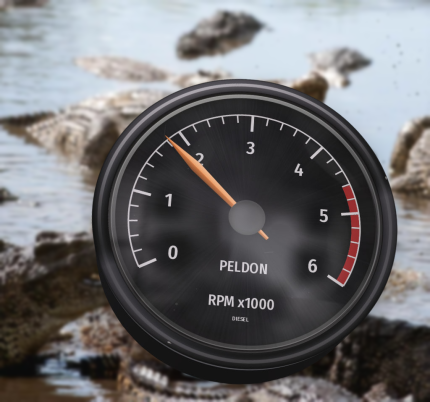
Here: 1800 rpm
